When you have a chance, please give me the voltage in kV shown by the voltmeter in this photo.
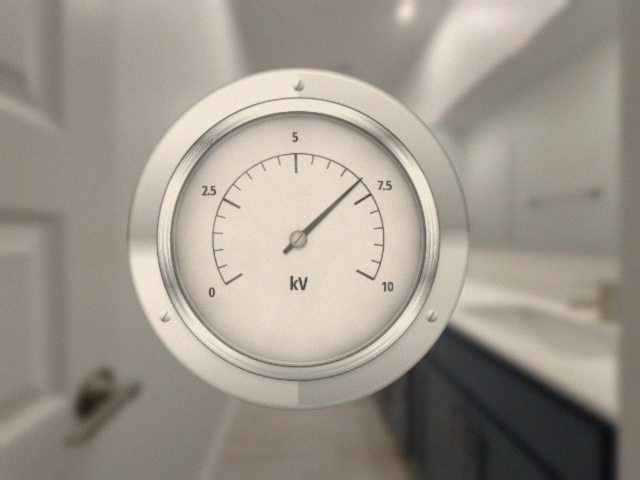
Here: 7 kV
